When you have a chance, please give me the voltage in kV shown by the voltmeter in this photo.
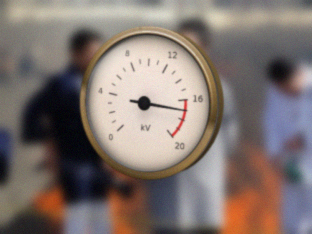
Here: 17 kV
